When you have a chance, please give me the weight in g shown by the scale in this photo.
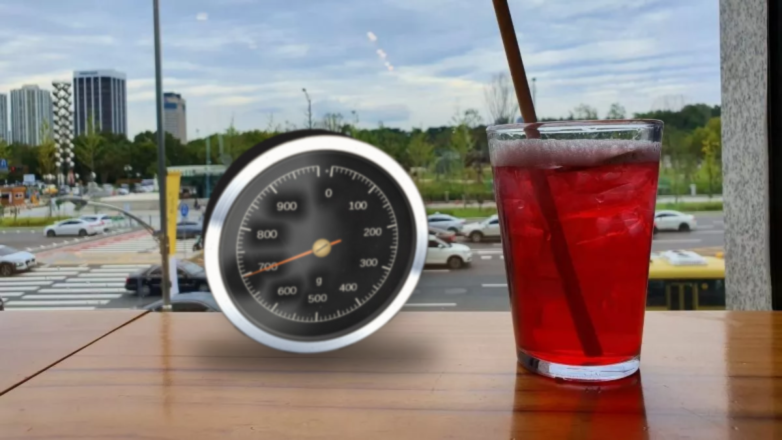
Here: 700 g
